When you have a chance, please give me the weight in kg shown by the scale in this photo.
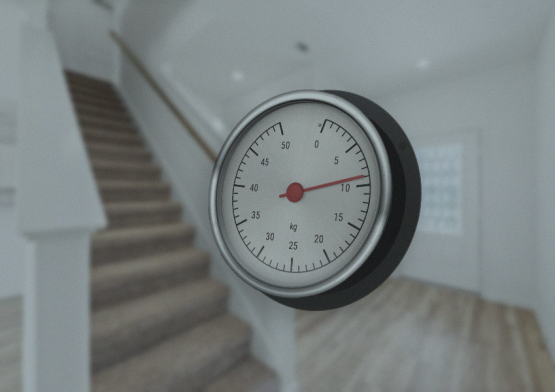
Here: 9 kg
